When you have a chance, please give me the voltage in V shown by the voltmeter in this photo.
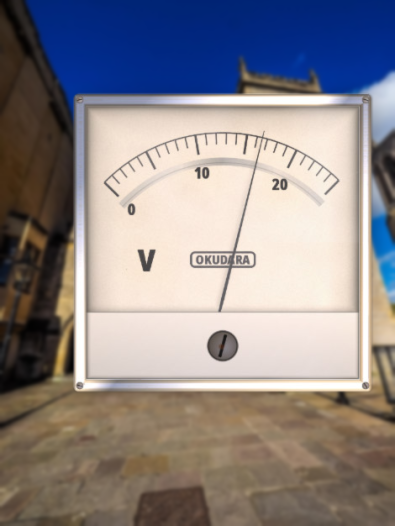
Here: 16.5 V
